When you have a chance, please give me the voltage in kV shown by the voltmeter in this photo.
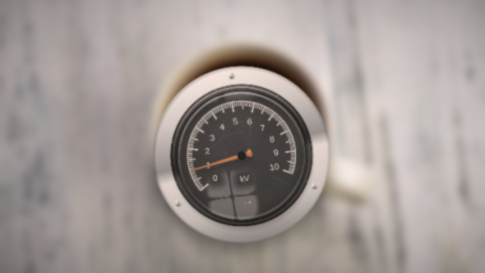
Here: 1 kV
